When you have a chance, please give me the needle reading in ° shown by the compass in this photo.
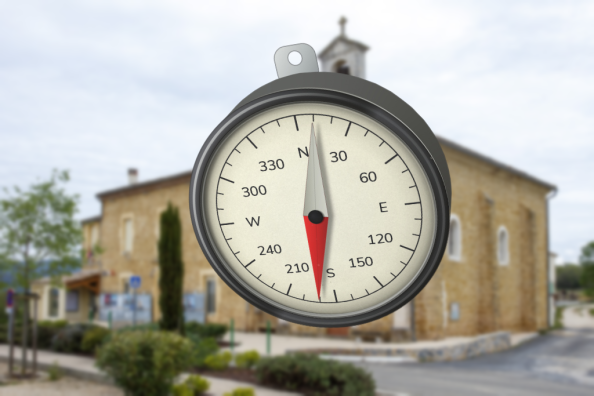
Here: 190 °
